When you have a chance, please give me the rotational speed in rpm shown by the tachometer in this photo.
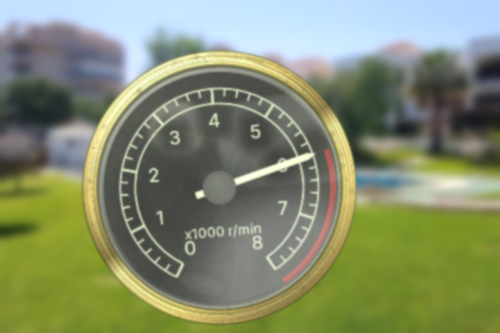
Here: 6000 rpm
